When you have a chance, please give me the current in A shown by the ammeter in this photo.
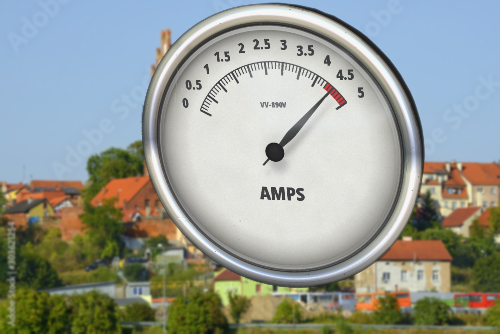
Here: 4.5 A
